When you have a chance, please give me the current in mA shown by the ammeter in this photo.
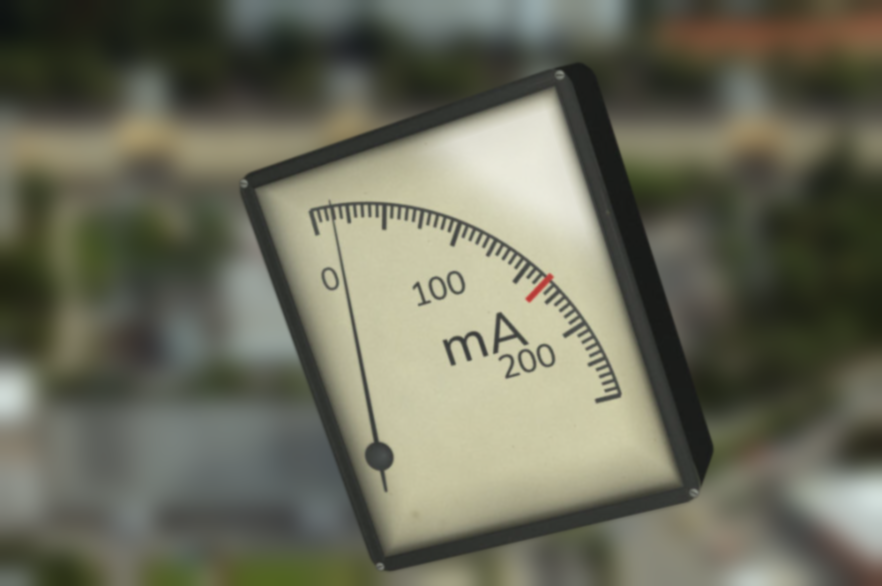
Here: 15 mA
